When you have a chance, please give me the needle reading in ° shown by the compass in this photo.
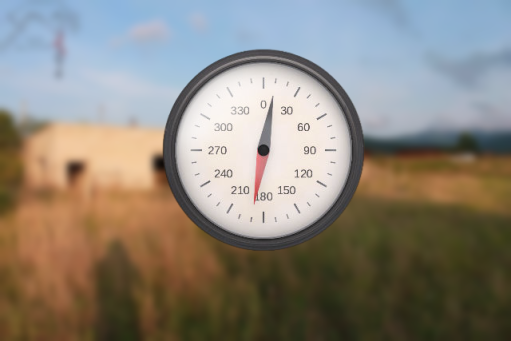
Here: 190 °
